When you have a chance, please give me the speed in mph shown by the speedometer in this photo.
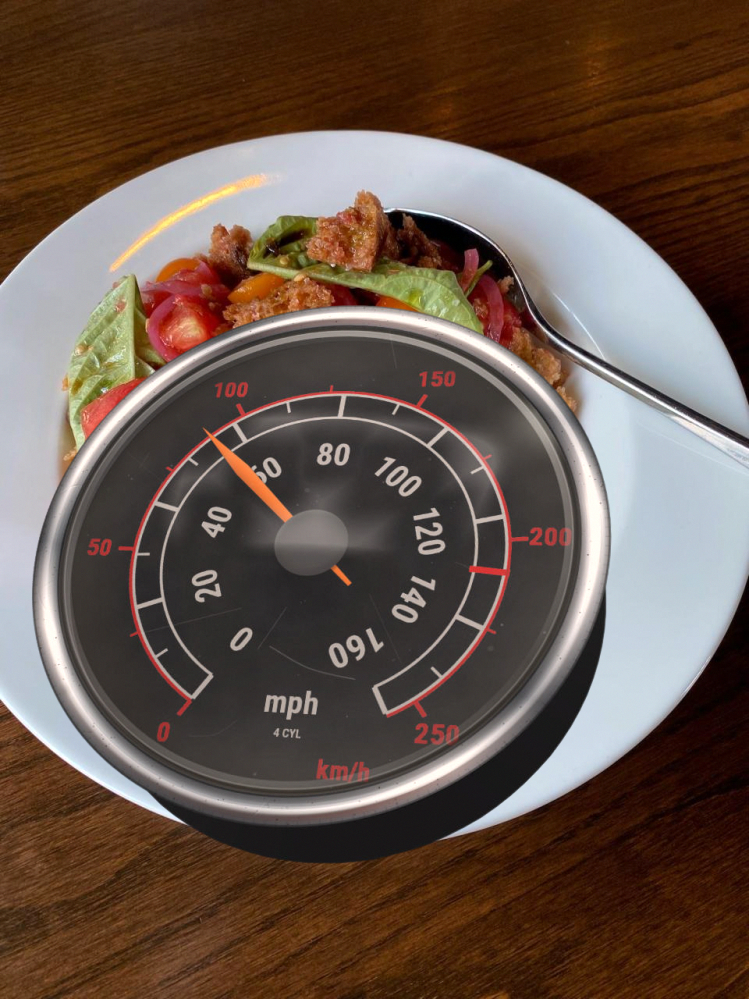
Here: 55 mph
